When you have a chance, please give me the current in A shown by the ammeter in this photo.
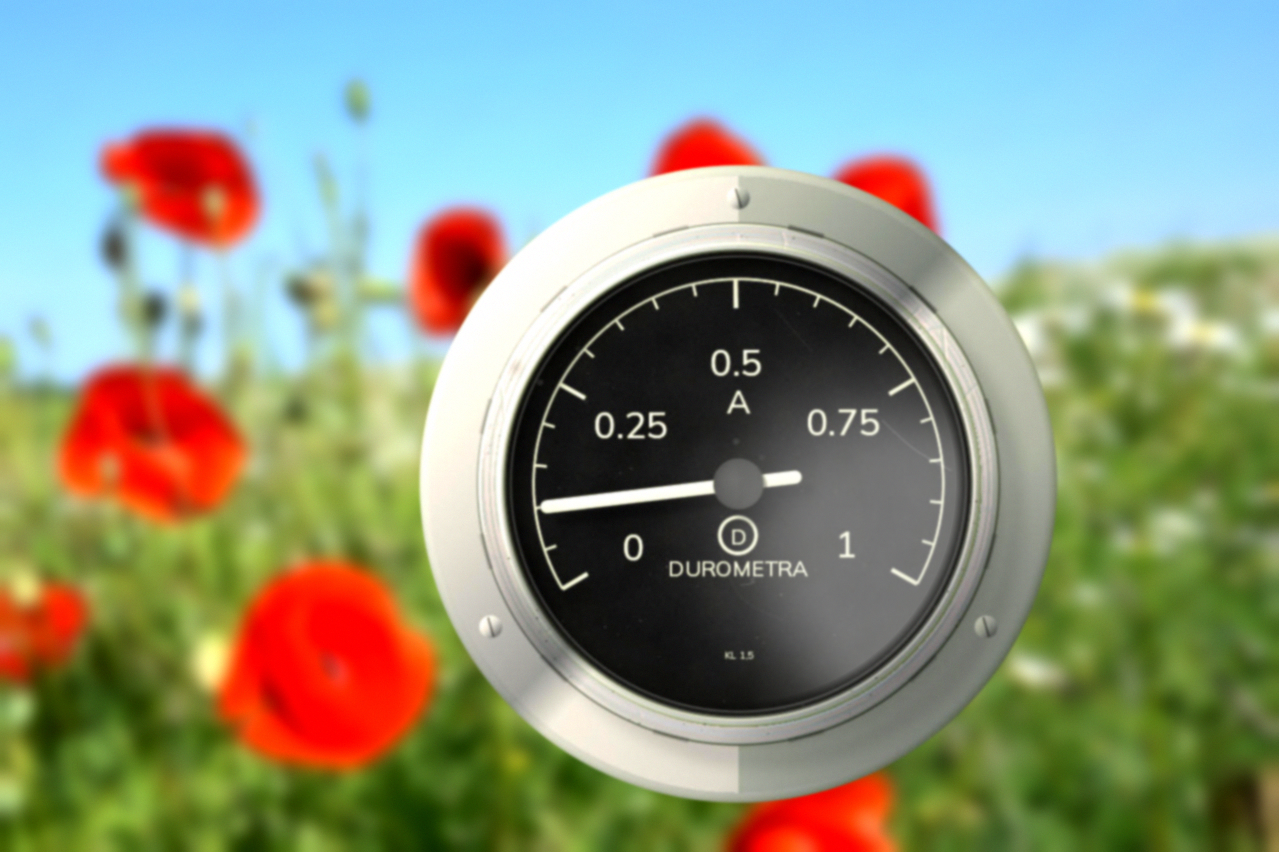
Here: 0.1 A
